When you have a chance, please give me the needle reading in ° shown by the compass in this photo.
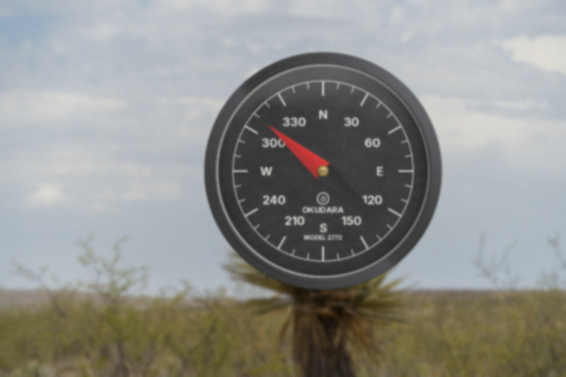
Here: 310 °
